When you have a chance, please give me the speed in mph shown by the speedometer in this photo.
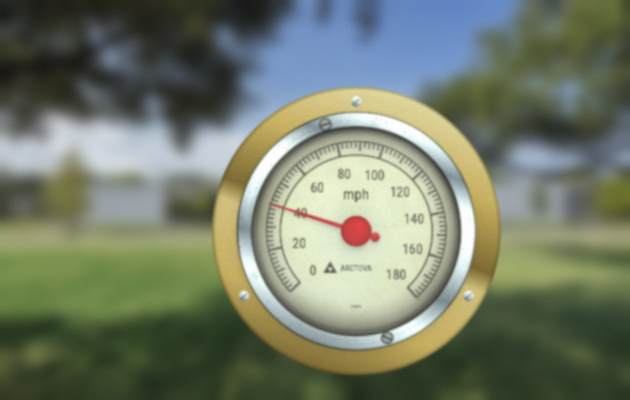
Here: 40 mph
